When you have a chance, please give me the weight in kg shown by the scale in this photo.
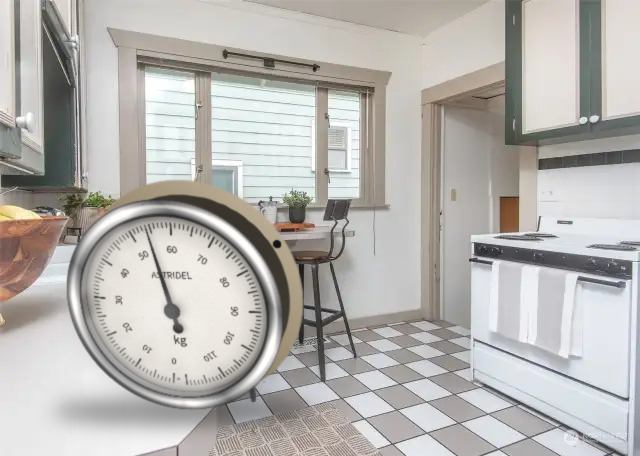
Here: 55 kg
